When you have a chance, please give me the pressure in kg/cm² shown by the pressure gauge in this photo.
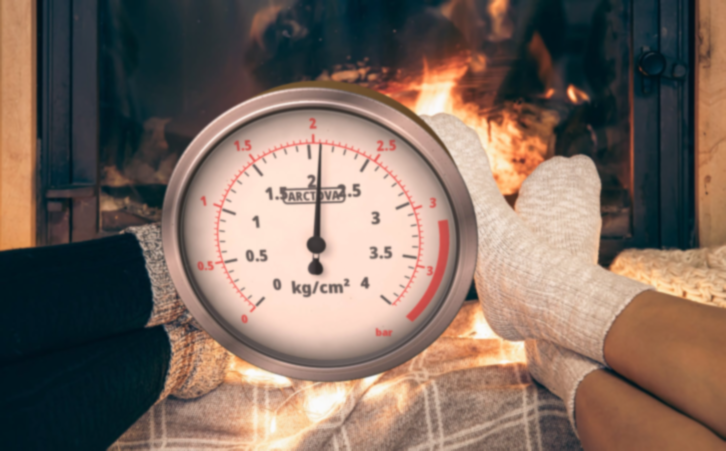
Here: 2.1 kg/cm²
